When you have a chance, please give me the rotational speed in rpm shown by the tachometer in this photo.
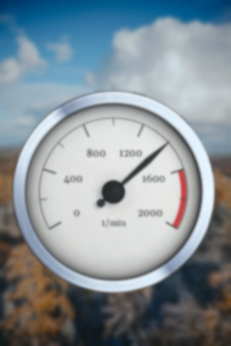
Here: 1400 rpm
